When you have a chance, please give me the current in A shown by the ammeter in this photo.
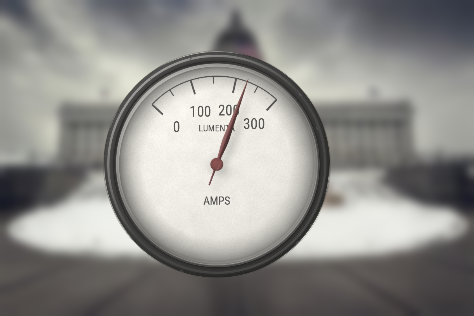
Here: 225 A
